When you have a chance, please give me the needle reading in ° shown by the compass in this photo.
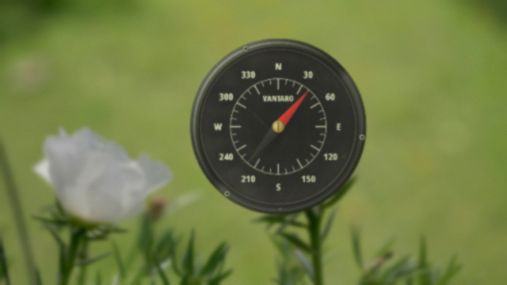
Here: 40 °
